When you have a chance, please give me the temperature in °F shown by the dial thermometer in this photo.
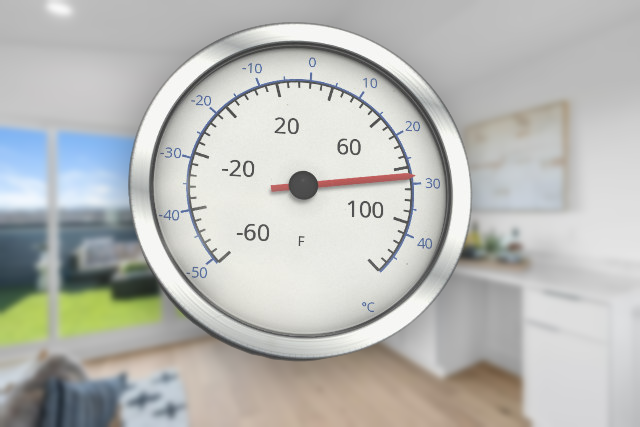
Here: 84 °F
